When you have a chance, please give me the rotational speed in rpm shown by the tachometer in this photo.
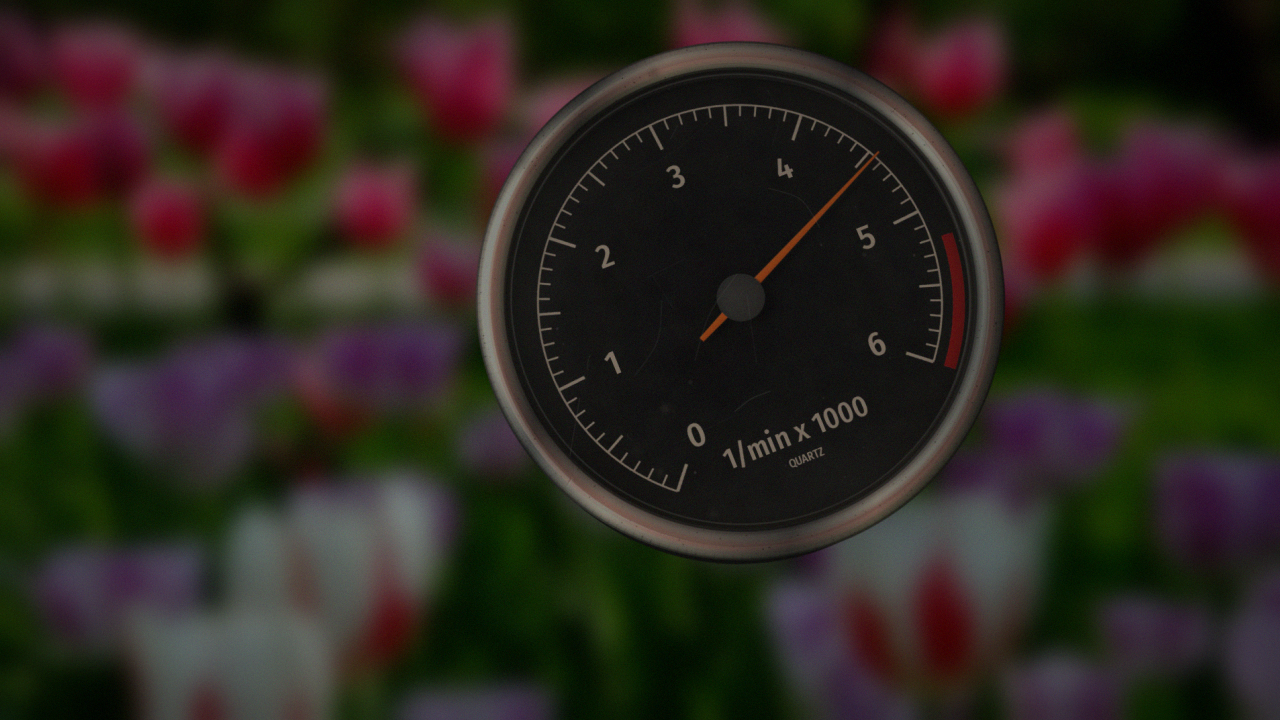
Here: 4550 rpm
